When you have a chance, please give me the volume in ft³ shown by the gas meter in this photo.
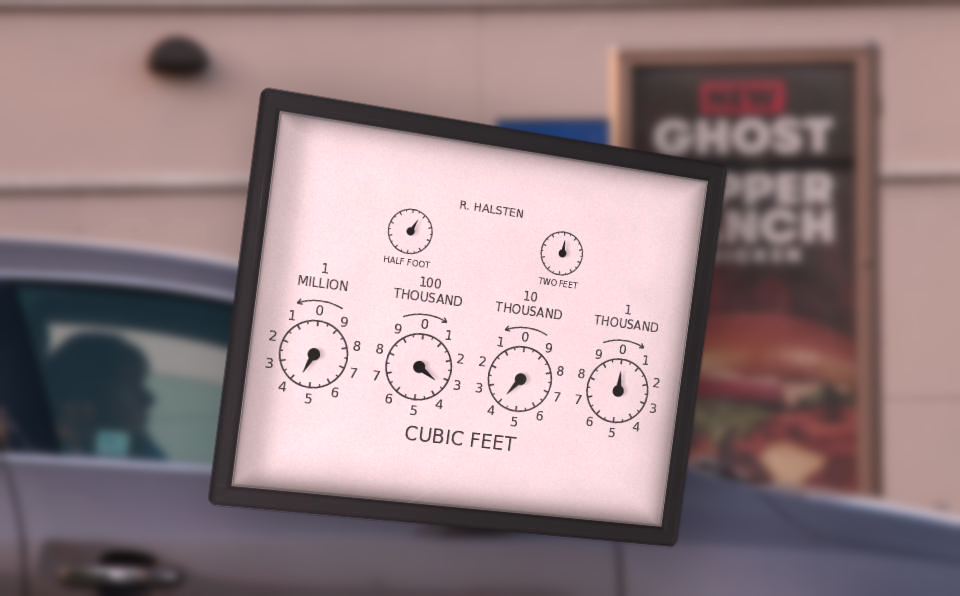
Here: 434000 ft³
